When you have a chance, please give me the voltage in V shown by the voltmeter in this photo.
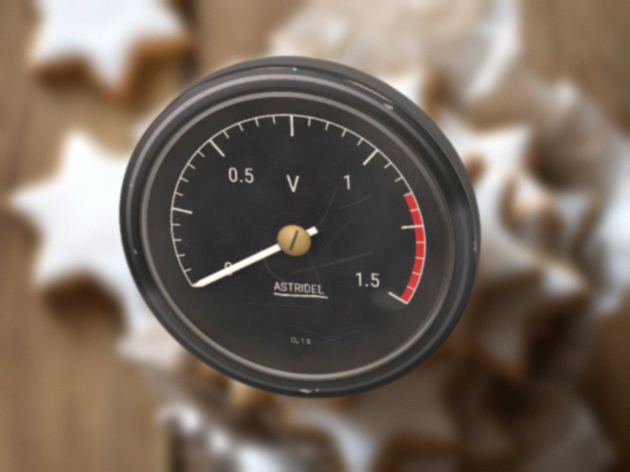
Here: 0 V
